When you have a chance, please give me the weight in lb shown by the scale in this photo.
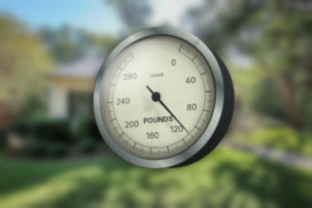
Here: 110 lb
